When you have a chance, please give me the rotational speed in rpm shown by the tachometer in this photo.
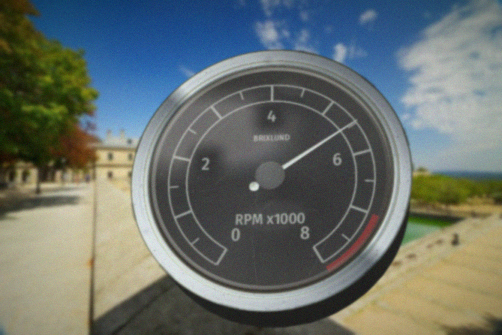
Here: 5500 rpm
